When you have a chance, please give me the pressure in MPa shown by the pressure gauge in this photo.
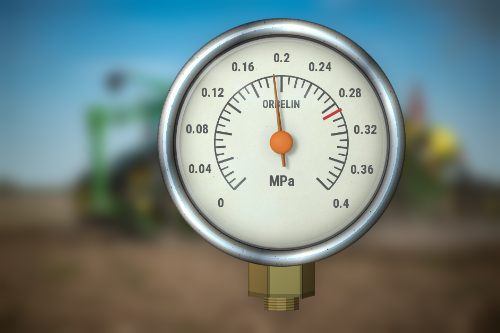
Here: 0.19 MPa
